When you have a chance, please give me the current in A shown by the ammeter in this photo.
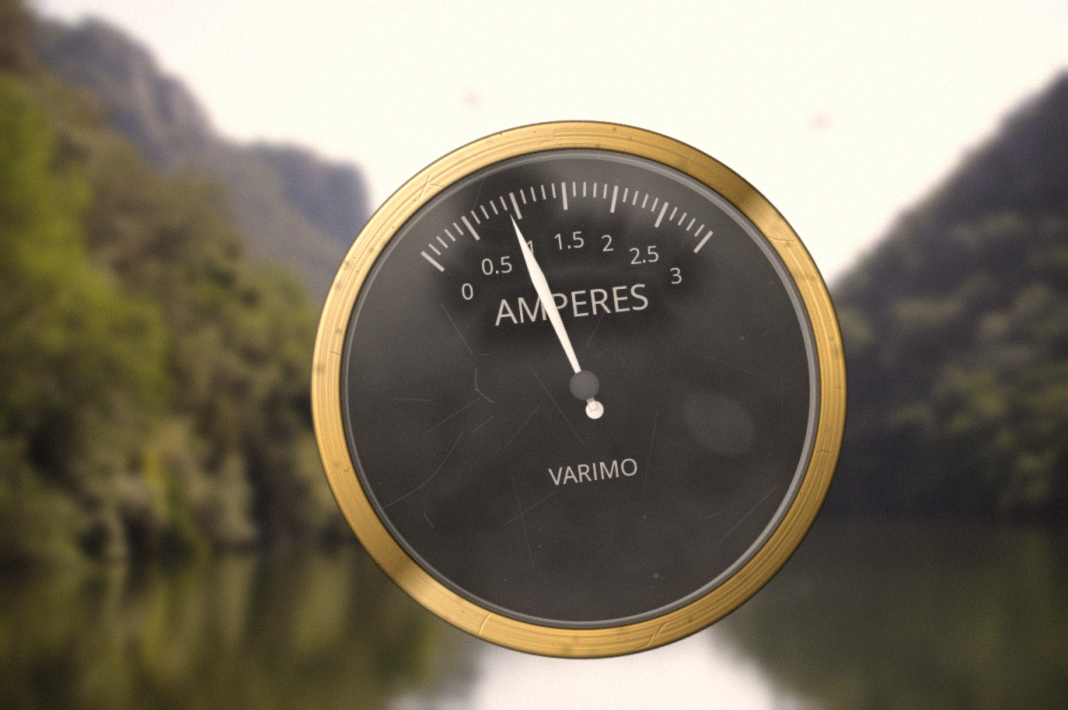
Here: 0.9 A
